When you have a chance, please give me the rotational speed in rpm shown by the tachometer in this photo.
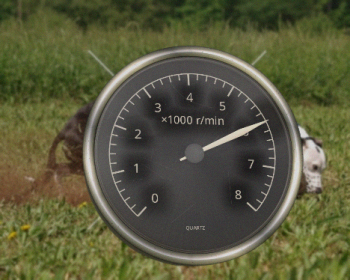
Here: 6000 rpm
